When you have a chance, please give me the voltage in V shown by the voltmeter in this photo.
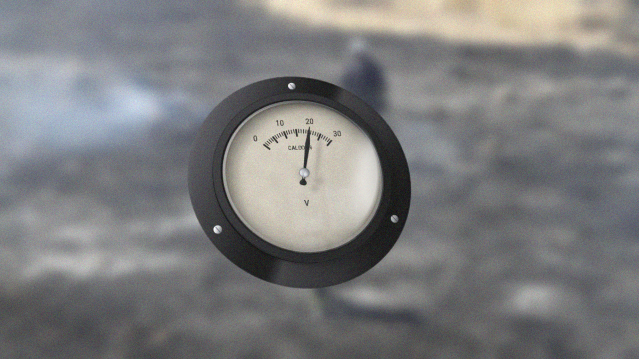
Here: 20 V
